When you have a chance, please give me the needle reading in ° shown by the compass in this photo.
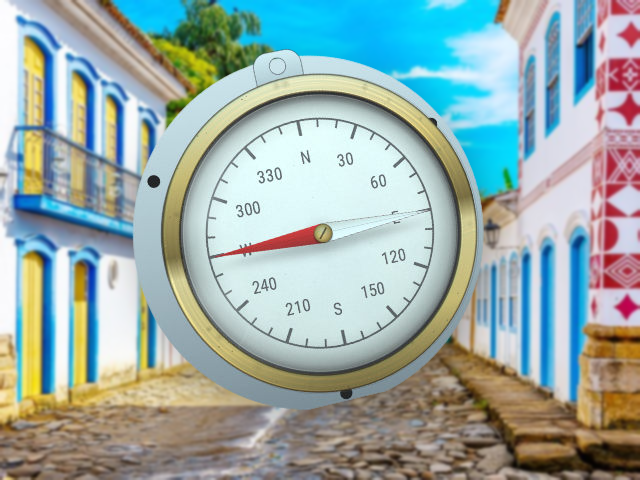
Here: 270 °
